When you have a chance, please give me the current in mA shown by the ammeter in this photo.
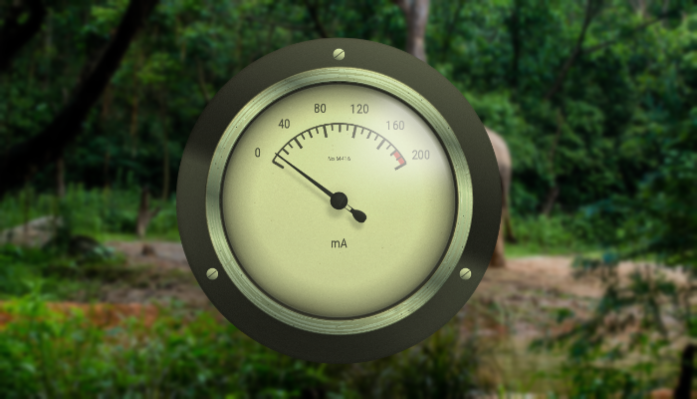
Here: 10 mA
